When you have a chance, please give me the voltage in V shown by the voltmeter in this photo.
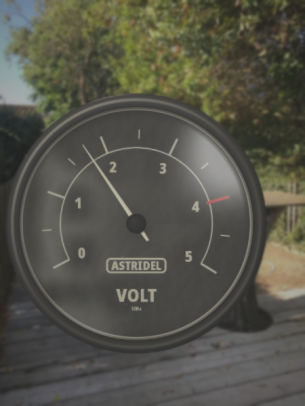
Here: 1.75 V
